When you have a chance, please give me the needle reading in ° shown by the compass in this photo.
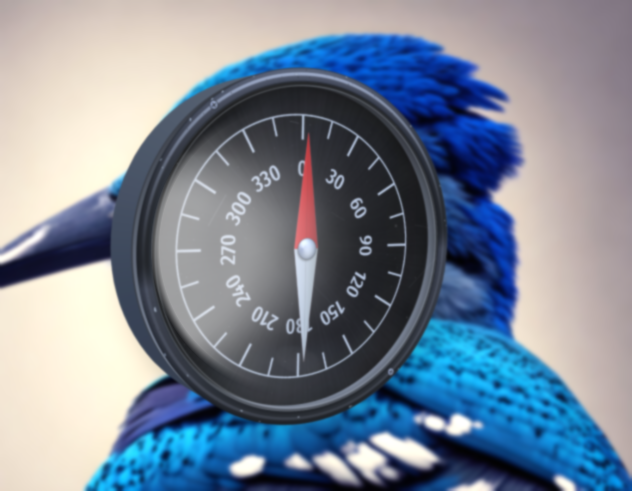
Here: 0 °
